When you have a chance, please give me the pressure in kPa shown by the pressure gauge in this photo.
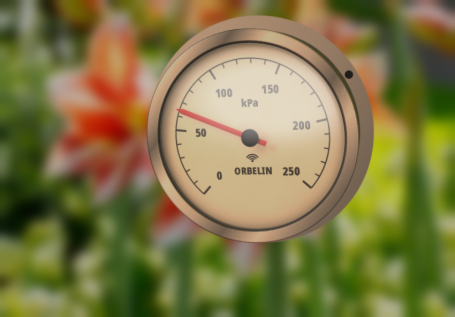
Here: 65 kPa
